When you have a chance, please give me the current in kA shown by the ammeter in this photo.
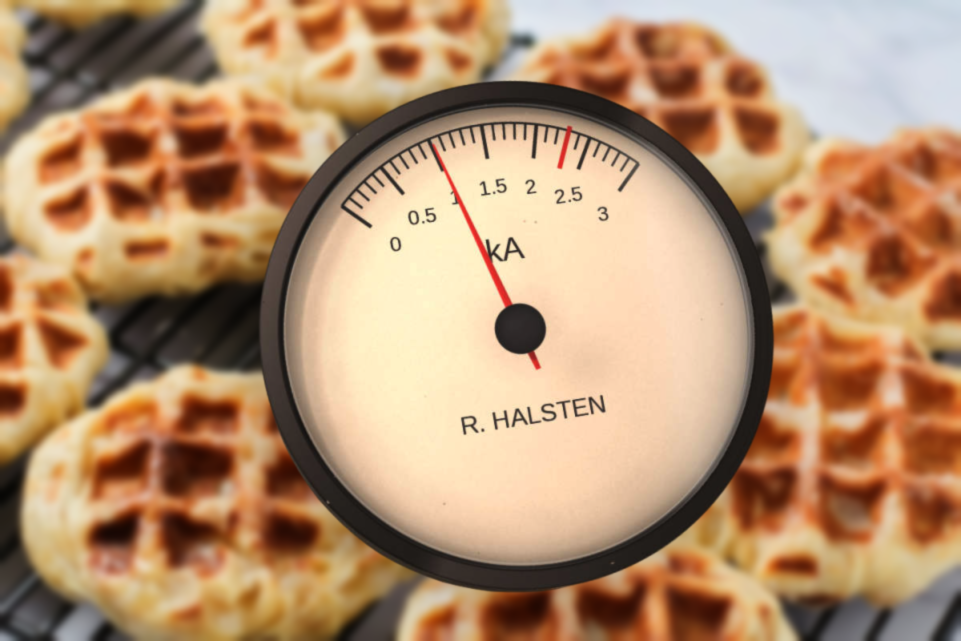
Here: 1 kA
